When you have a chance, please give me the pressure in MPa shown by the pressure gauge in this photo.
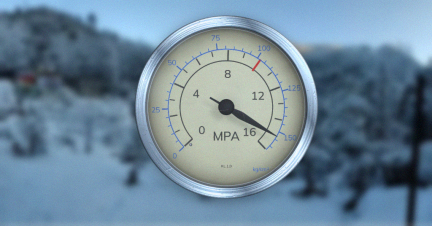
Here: 15 MPa
